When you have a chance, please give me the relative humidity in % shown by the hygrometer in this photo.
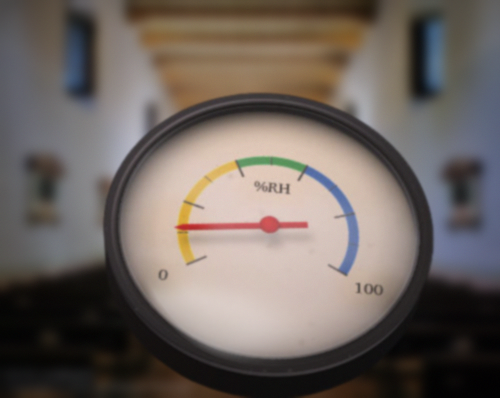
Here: 10 %
